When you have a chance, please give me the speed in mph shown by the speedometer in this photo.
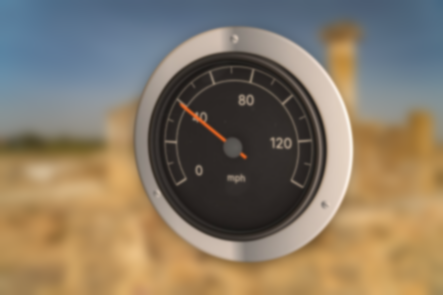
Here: 40 mph
